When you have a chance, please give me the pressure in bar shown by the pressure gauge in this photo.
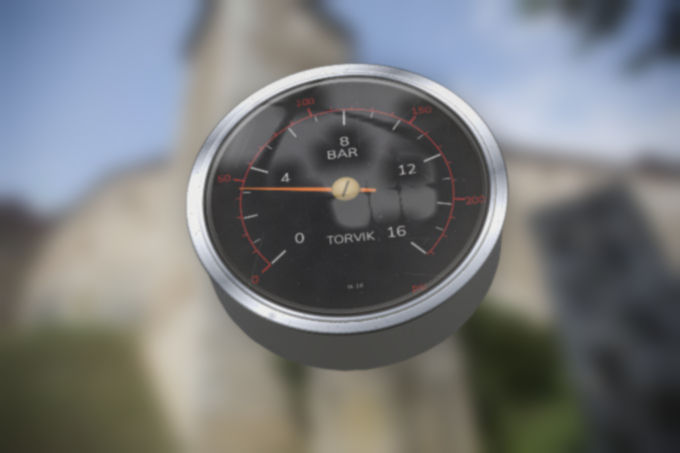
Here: 3 bar
